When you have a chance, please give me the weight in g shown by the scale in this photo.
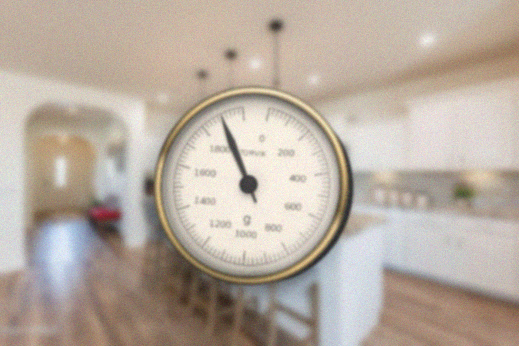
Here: 1900 g
